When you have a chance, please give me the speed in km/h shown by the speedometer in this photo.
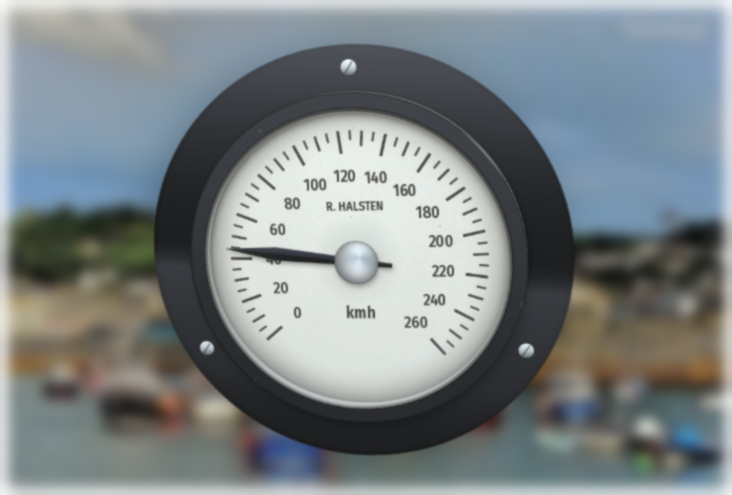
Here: 45 km/h
